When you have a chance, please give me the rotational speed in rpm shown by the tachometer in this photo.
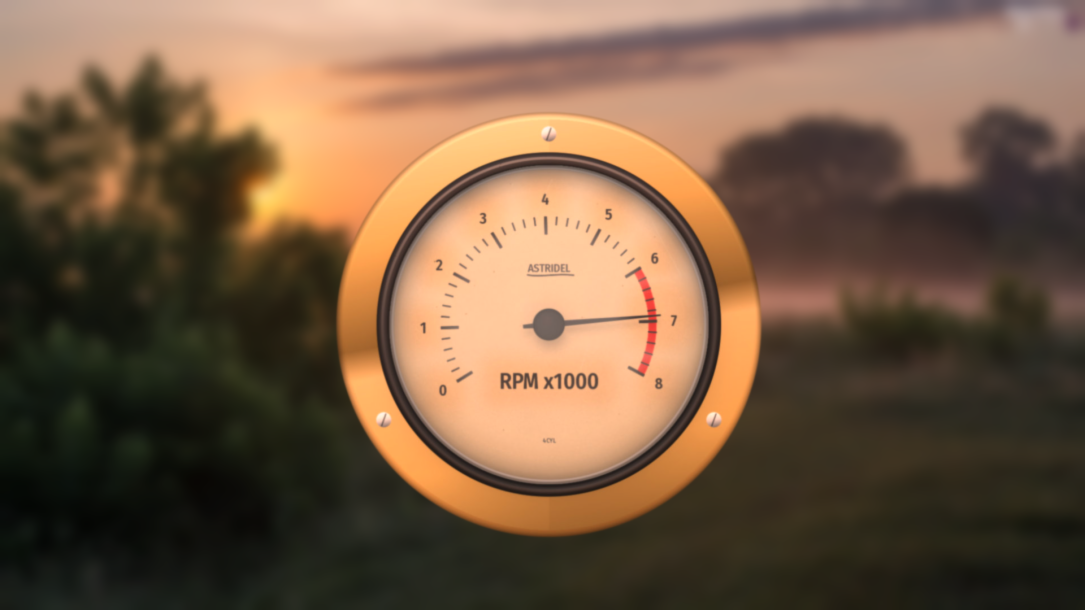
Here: 6900 rpm
